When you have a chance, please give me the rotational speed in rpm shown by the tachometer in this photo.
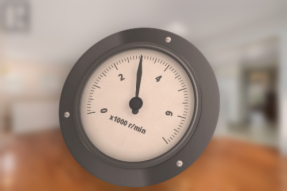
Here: 3000 rpm
